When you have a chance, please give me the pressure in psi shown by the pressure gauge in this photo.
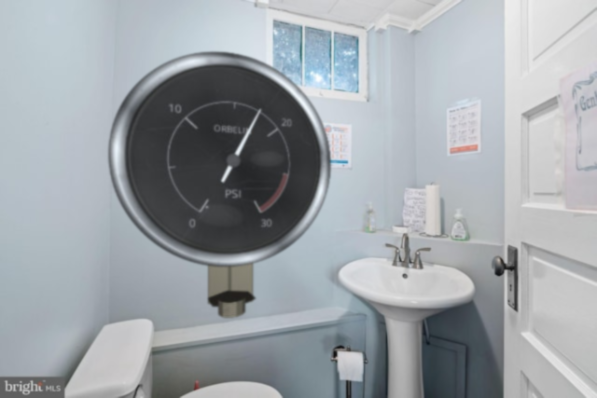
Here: 17.5 psi
